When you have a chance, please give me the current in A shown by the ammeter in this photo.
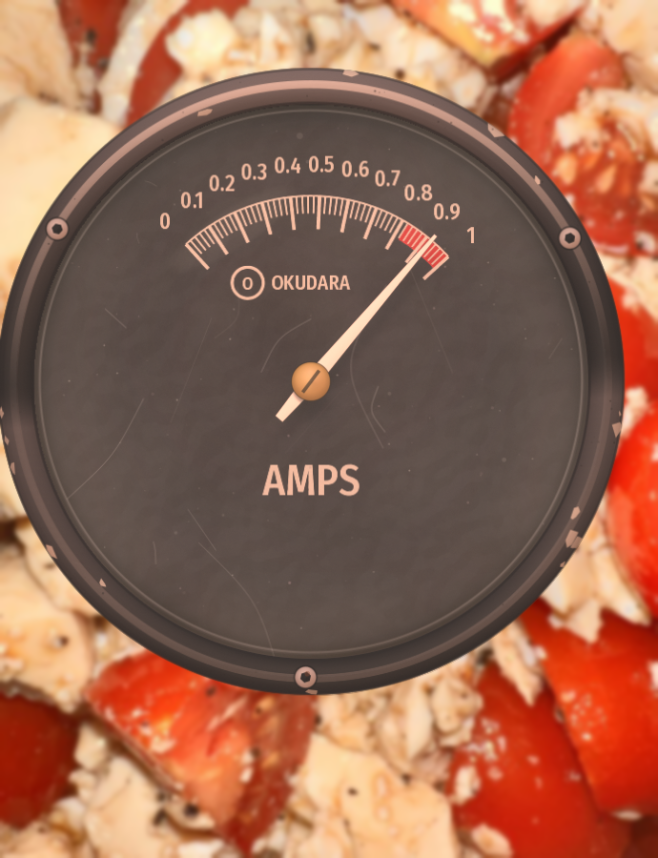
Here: 0.92 A
